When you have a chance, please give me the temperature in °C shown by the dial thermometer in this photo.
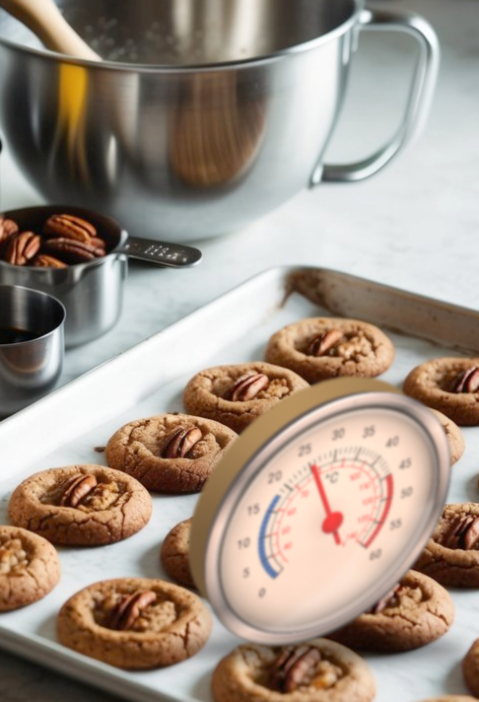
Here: 25 °C
